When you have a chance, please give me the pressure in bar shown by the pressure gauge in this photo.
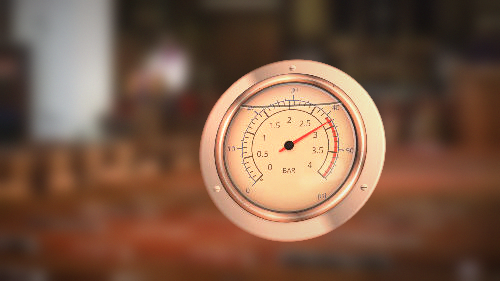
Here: 2.9 bar
